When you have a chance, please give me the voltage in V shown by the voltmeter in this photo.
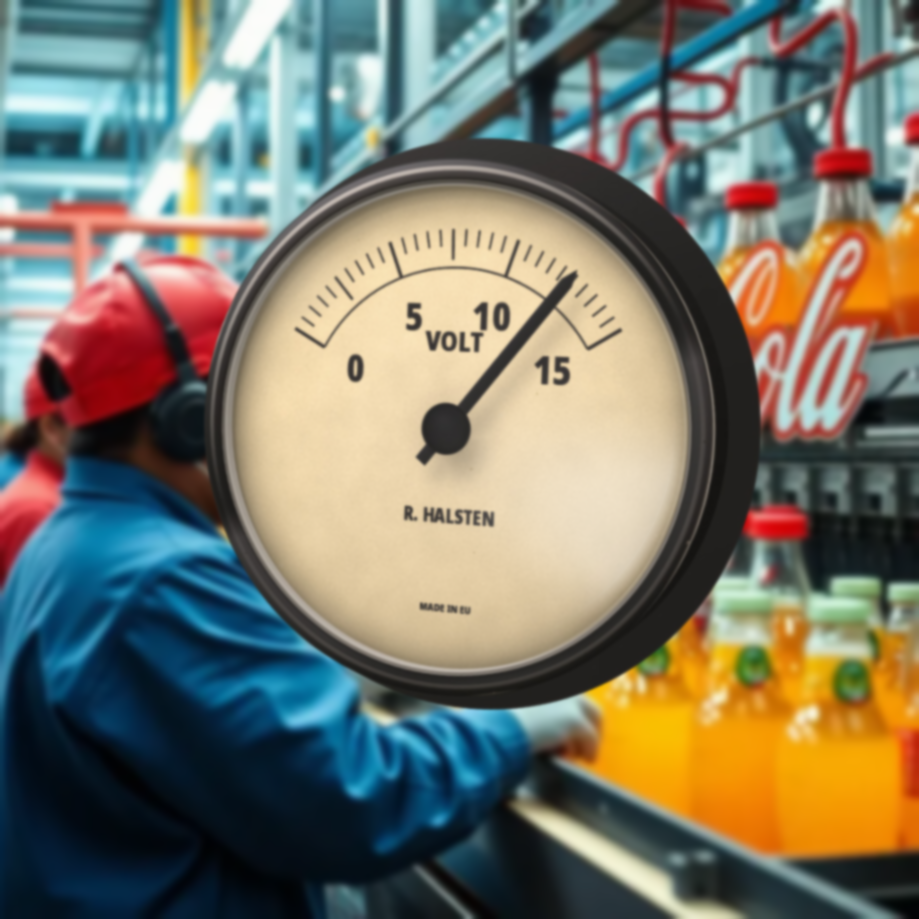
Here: 12.5 V
